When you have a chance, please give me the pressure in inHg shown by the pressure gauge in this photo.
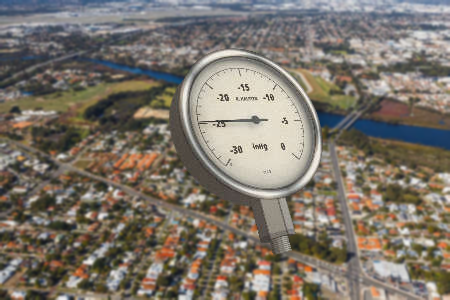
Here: -25 inHg
